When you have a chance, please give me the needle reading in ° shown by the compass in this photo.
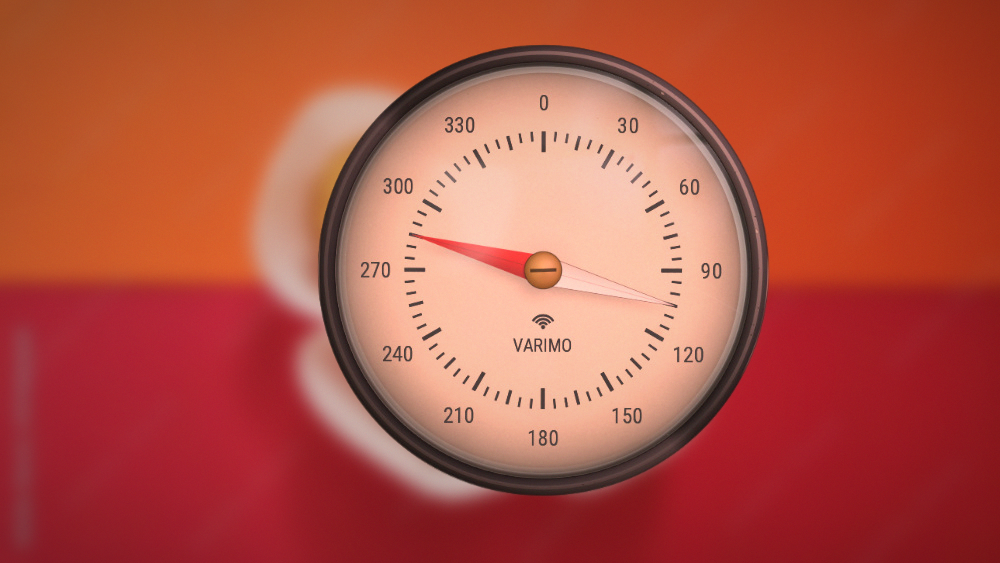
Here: 285 °
